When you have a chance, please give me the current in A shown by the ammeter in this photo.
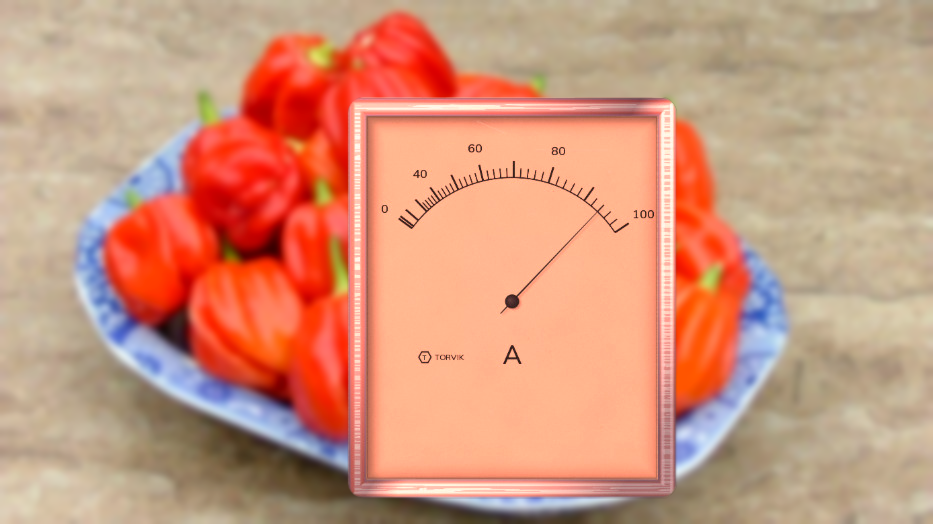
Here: 94 A
